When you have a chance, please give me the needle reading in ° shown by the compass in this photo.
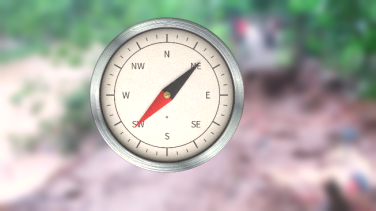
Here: 225 °
